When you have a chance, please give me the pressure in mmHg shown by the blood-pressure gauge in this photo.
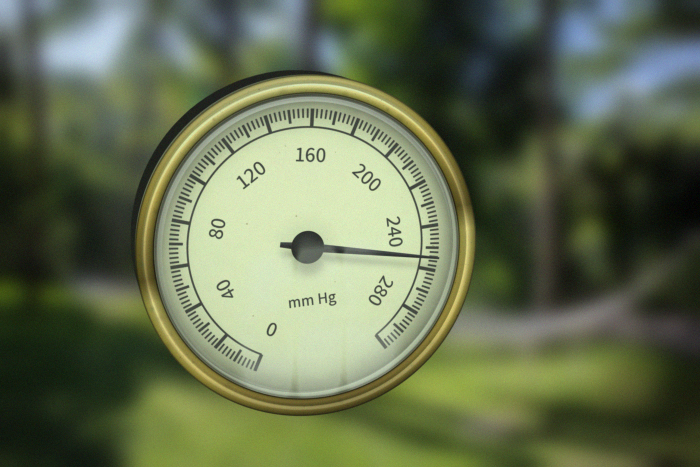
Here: 254 mmHg
